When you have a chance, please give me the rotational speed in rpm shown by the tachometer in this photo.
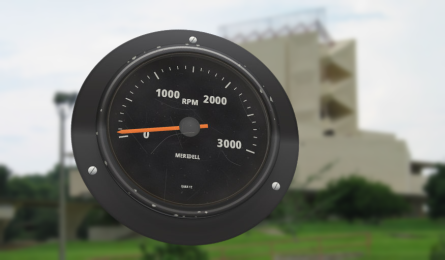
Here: 50 rpm
